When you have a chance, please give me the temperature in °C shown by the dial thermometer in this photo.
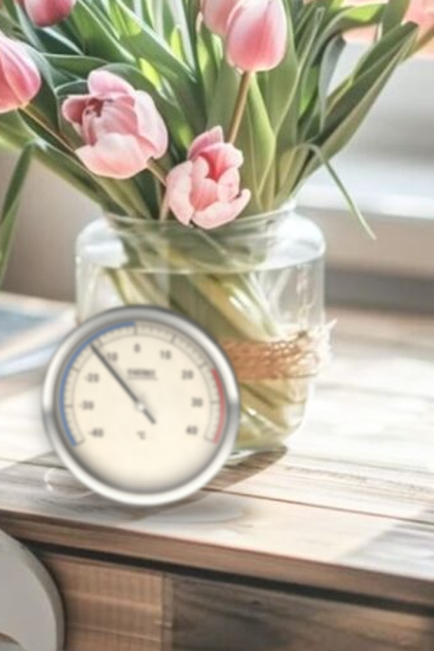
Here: -12 °C
